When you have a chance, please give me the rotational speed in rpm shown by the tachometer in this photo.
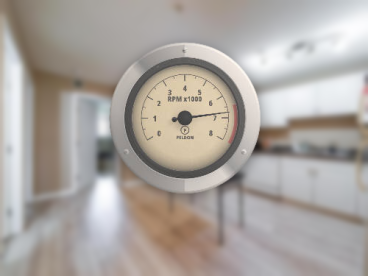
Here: 6750 rpm
